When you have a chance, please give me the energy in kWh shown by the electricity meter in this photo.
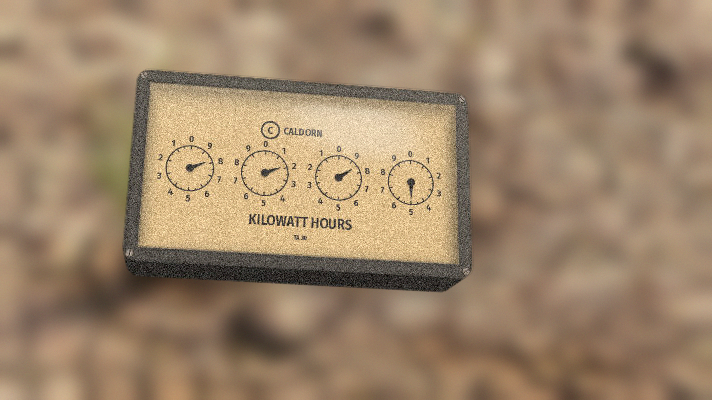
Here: 8185 kWh
